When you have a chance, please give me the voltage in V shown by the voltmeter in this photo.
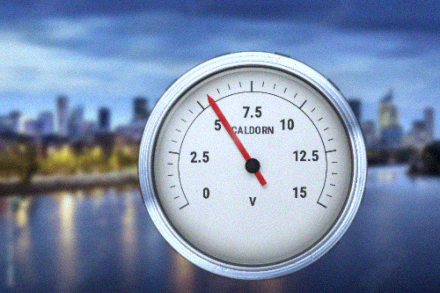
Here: 5.5 V
